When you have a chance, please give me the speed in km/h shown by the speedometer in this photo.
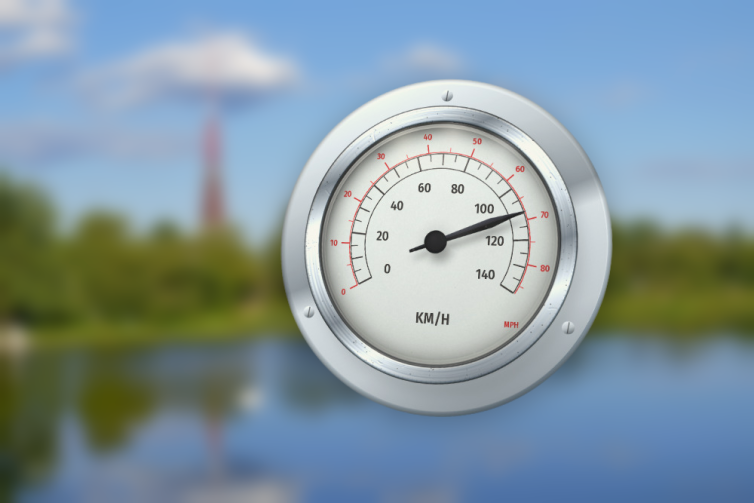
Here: 110 km/h
